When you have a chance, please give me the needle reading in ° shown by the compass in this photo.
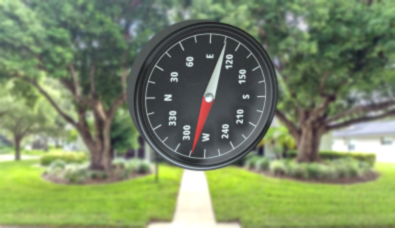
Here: 285 °
